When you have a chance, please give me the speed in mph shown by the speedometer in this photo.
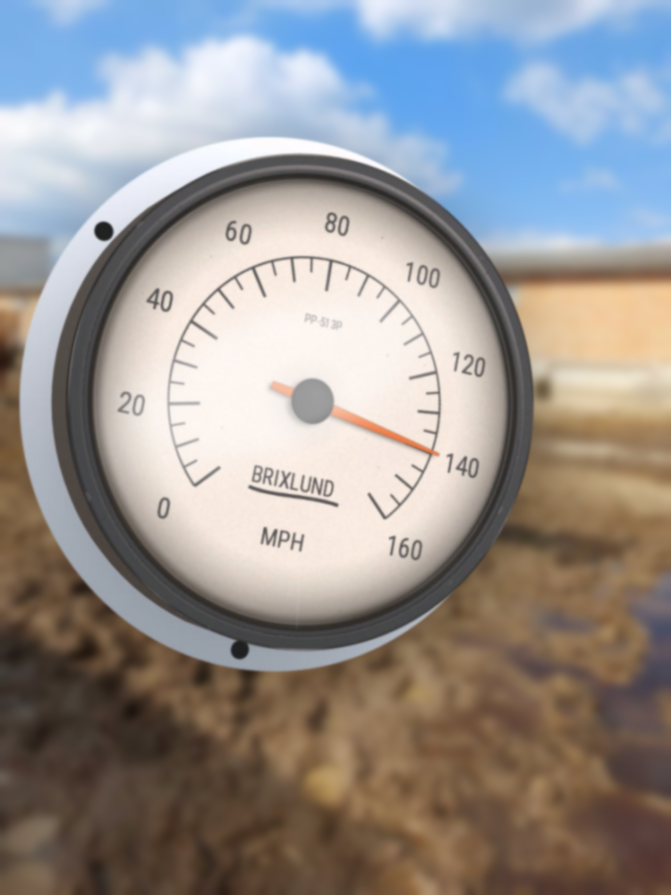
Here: 140 mph
